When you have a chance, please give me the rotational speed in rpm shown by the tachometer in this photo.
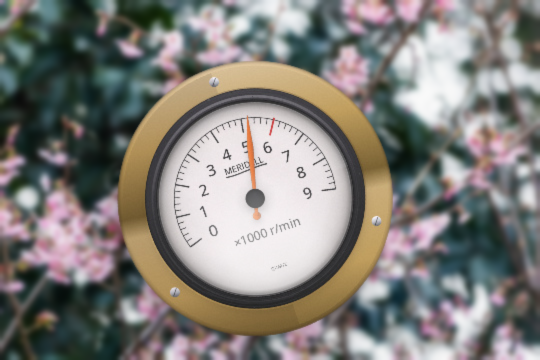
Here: 5200 rpm
